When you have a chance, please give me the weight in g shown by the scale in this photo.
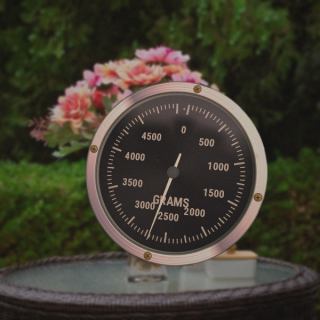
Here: 2700 g
